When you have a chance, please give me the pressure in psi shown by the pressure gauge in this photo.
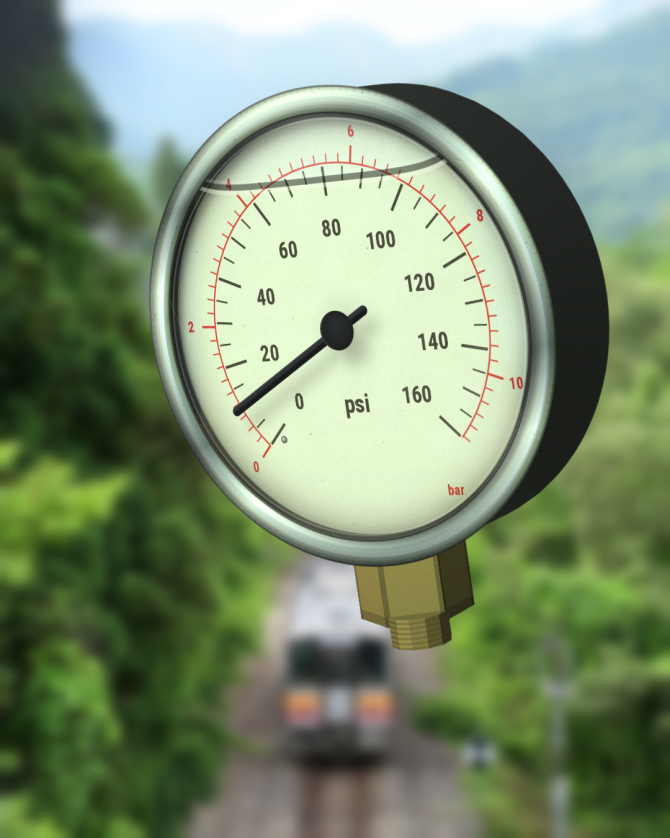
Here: 10 psi
